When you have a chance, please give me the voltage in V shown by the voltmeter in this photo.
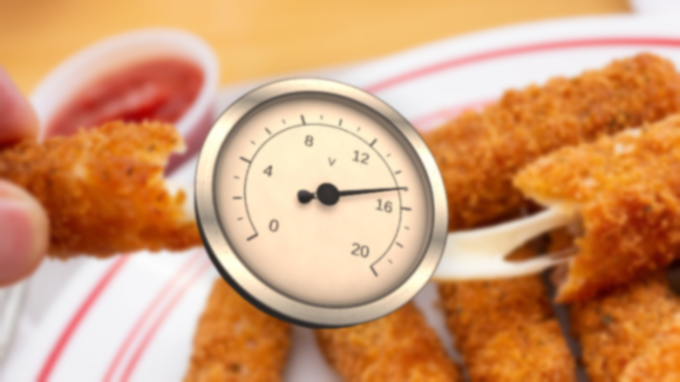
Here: 15 V
